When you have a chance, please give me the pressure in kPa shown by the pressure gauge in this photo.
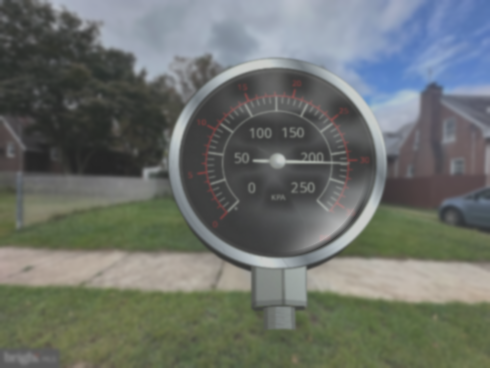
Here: 210 kPa
